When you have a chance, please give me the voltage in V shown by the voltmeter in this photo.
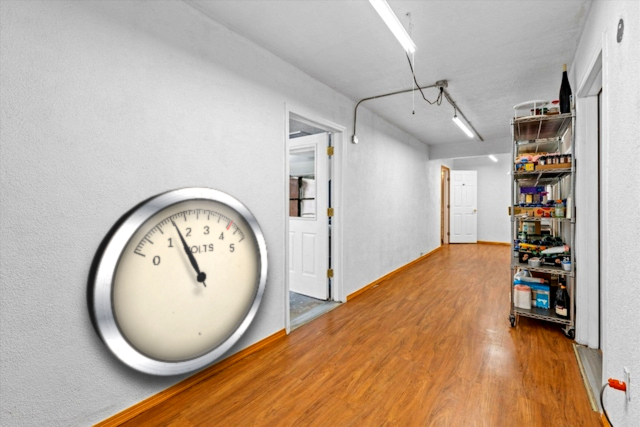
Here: 1.5 V
